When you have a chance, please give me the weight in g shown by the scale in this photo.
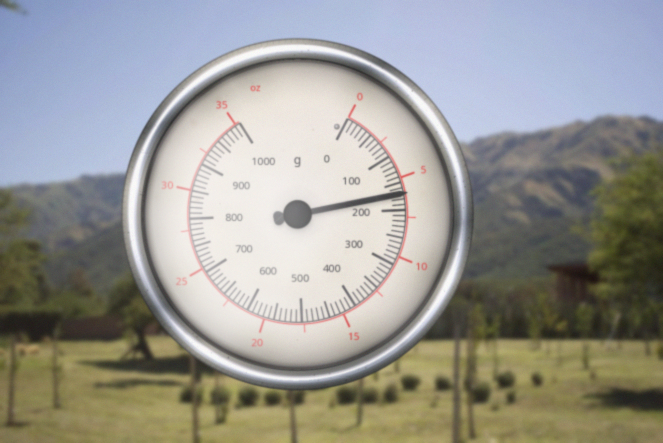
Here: 170 g
